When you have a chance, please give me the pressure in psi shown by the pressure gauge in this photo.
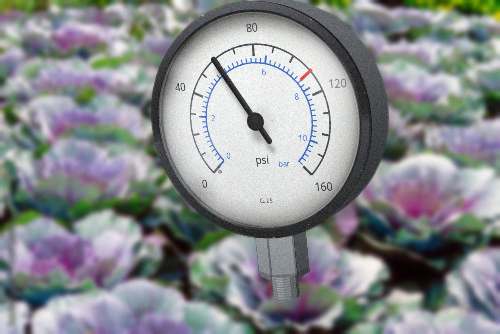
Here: 60 psi
